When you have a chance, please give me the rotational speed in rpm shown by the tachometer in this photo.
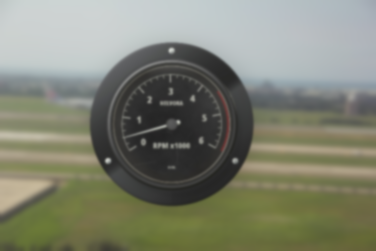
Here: 400 rpm
